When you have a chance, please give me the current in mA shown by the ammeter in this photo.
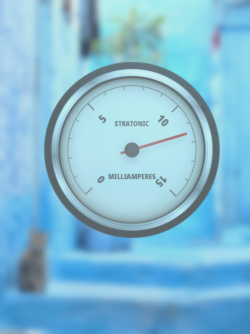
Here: 11.5 mA
